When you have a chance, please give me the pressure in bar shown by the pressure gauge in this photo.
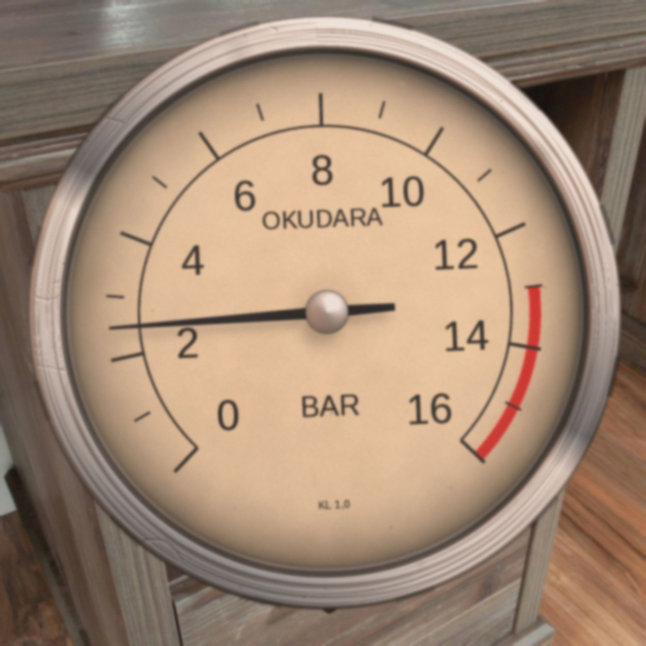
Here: 2.5 bar
